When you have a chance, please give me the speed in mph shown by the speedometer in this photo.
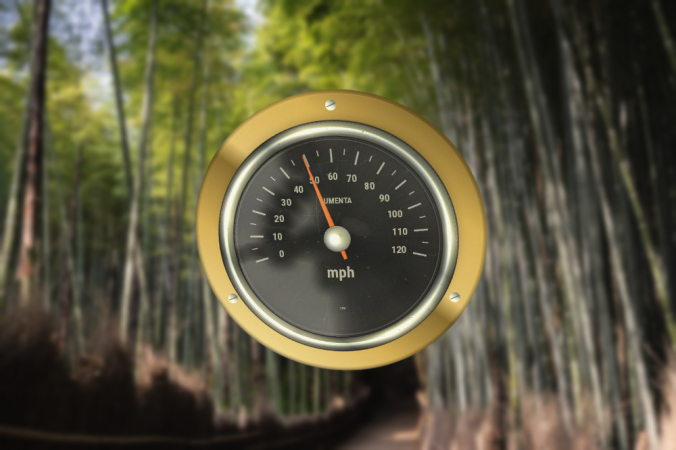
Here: 50 mph
